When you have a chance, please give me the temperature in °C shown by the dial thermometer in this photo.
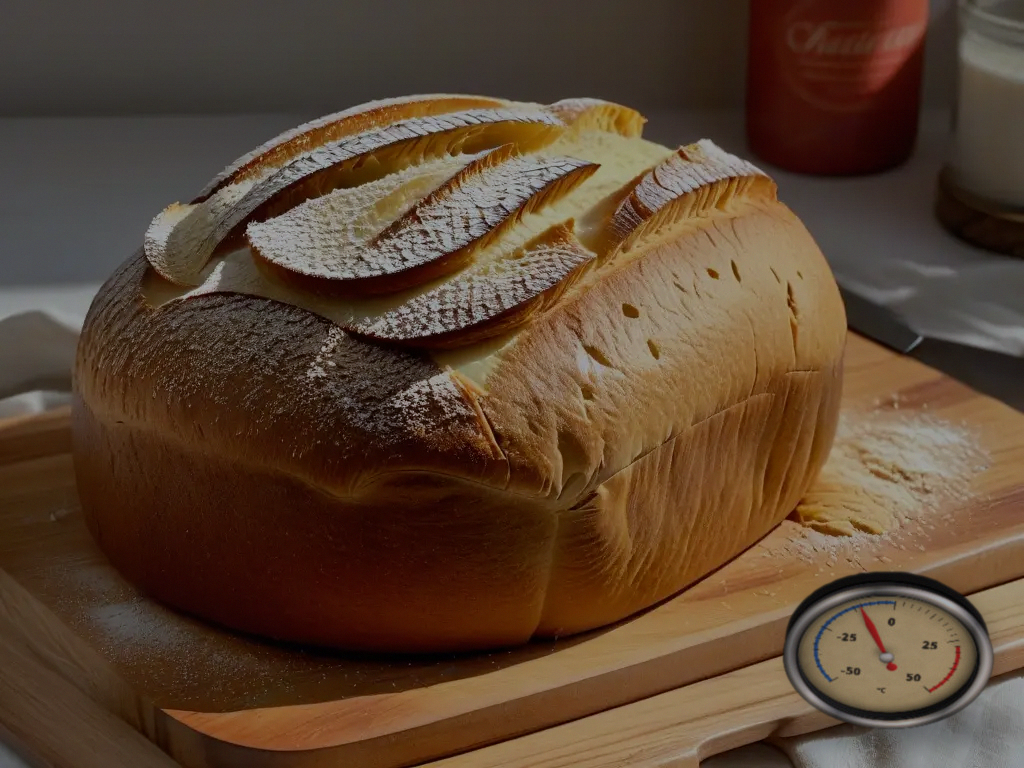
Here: -10 °C
